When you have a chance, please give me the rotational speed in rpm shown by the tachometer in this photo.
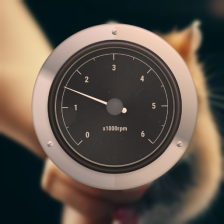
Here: 1500 rpm
